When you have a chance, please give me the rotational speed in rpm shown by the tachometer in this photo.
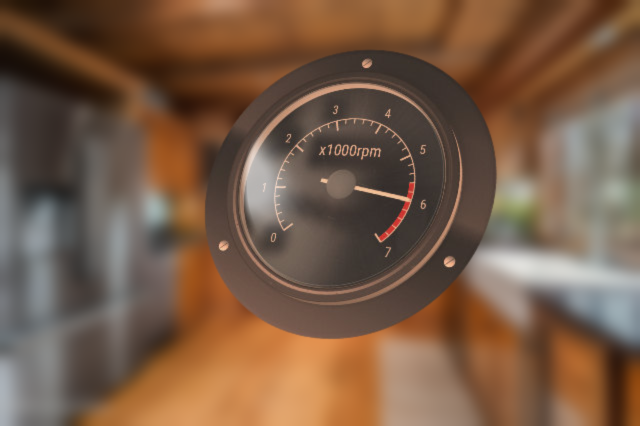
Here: 6000 rpm
